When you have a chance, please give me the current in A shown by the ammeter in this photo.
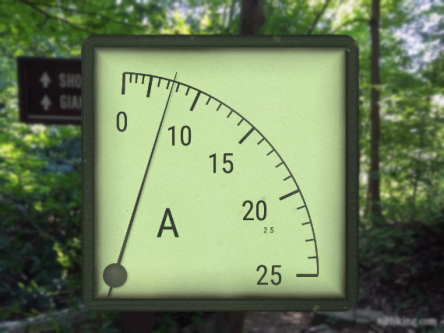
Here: 7.5 A
